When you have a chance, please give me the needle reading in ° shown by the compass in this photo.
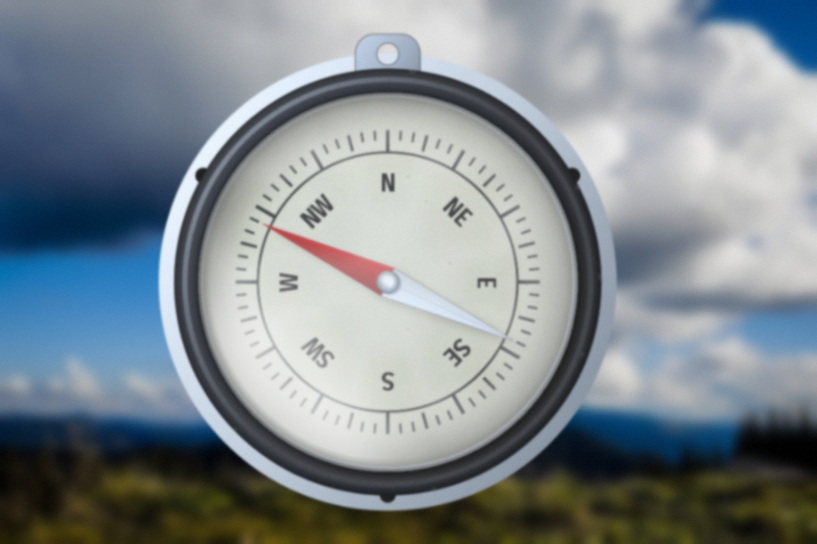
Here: 295 °
